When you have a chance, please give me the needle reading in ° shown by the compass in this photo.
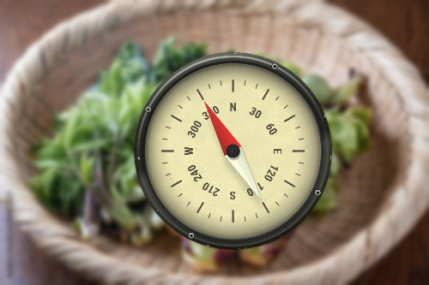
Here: 330 °
